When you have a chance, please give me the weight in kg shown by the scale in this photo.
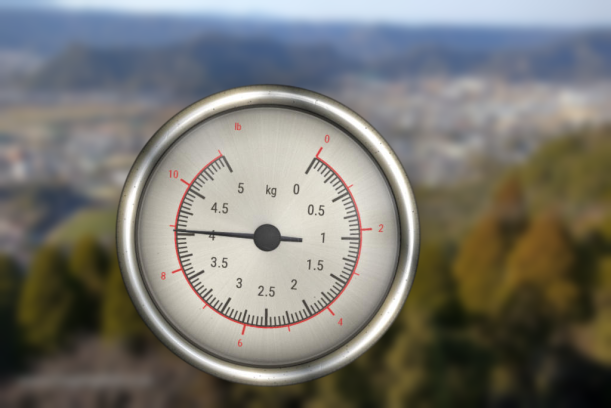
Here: 4.05 kg
